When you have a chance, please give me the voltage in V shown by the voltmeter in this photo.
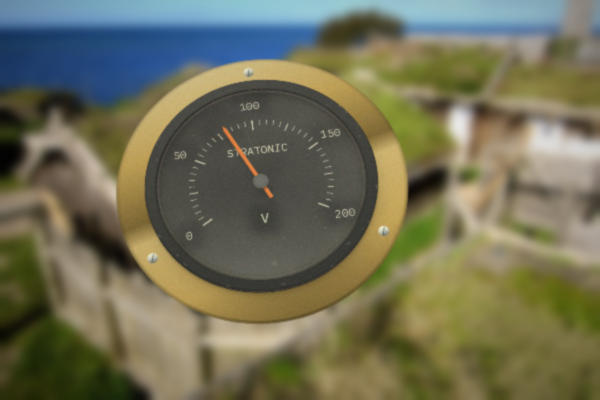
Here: 80 V
